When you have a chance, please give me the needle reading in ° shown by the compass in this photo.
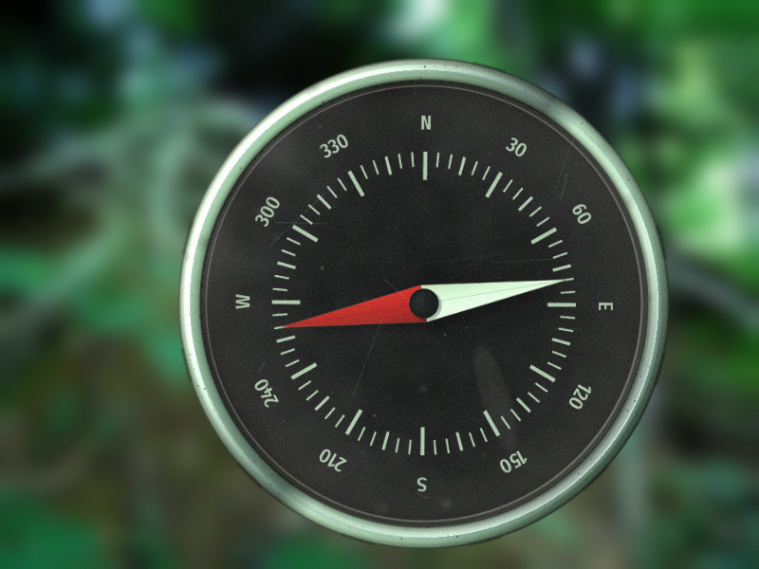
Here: 260 °
